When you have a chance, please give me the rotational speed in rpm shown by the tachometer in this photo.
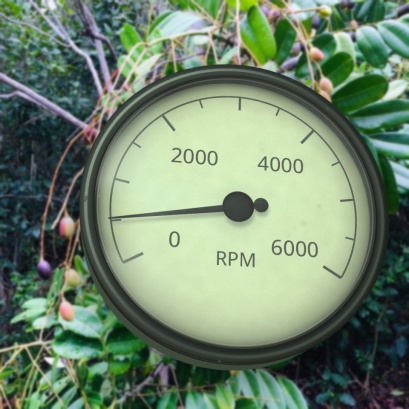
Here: 500 rpm
